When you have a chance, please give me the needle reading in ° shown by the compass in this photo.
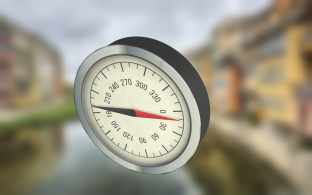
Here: 10 °
